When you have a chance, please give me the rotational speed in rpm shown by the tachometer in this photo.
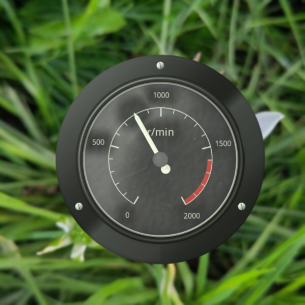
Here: 800 rpm
